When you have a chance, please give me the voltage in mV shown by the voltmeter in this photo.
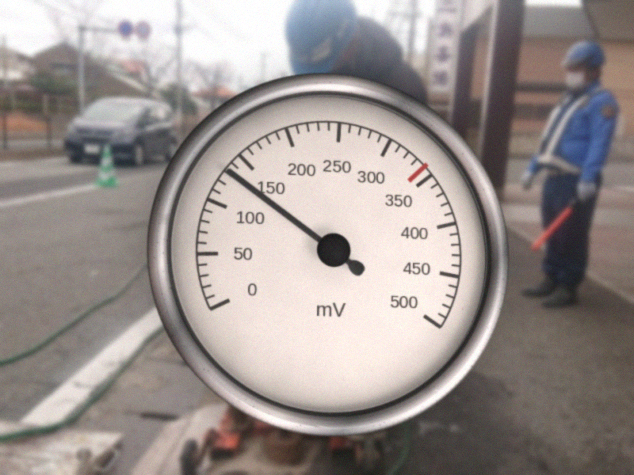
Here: 130 mV
